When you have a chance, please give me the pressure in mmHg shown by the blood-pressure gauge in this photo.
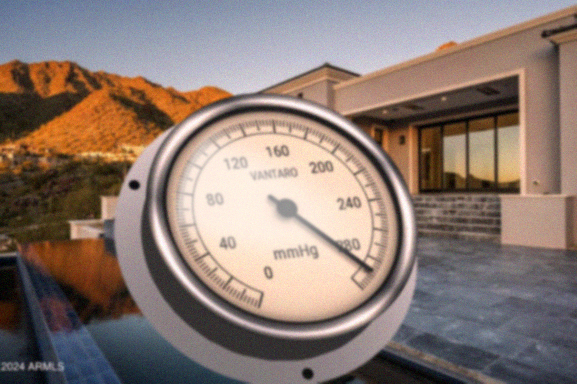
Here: 290 mmHg
